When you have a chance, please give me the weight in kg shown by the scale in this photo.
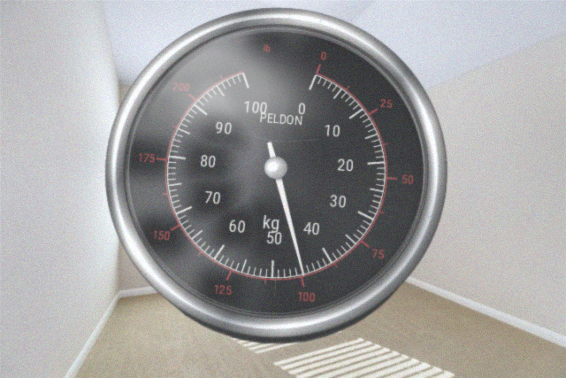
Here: 45 kg
